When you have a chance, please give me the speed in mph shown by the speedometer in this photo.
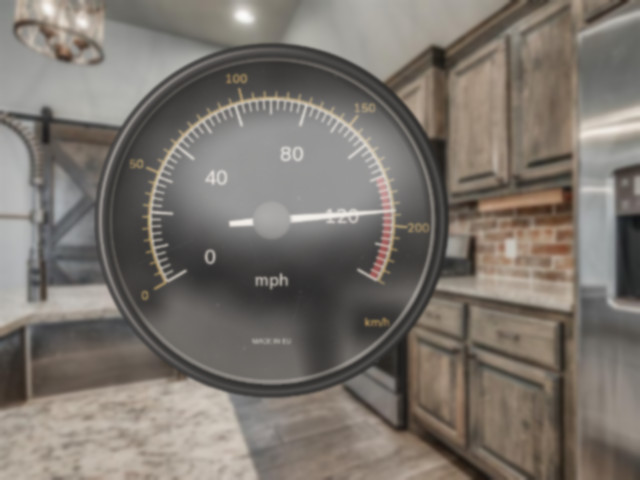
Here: 120 mph
